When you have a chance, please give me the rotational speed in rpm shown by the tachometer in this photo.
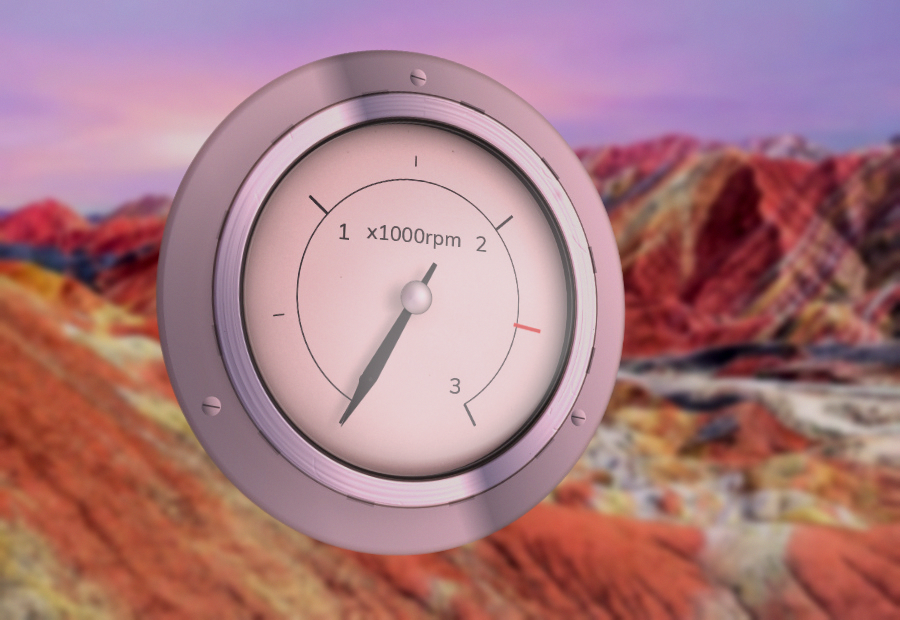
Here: 0 rpm
